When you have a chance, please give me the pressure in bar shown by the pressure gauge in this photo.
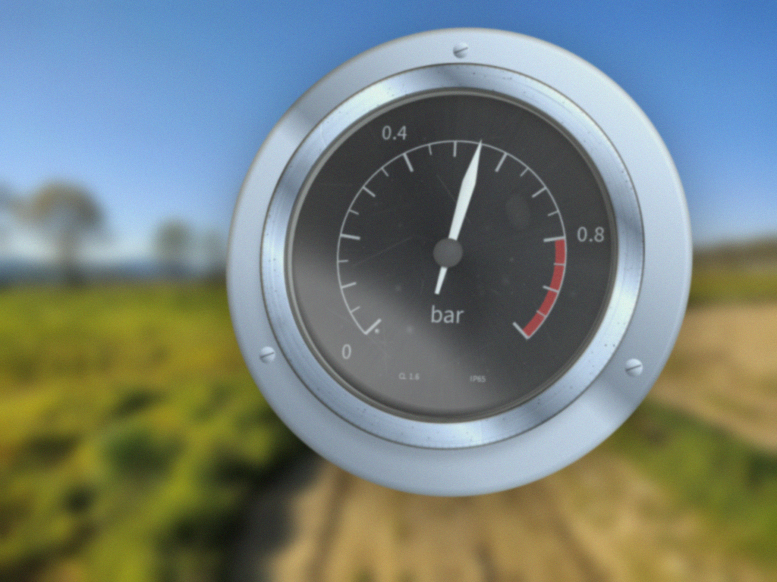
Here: 0.55 bar
